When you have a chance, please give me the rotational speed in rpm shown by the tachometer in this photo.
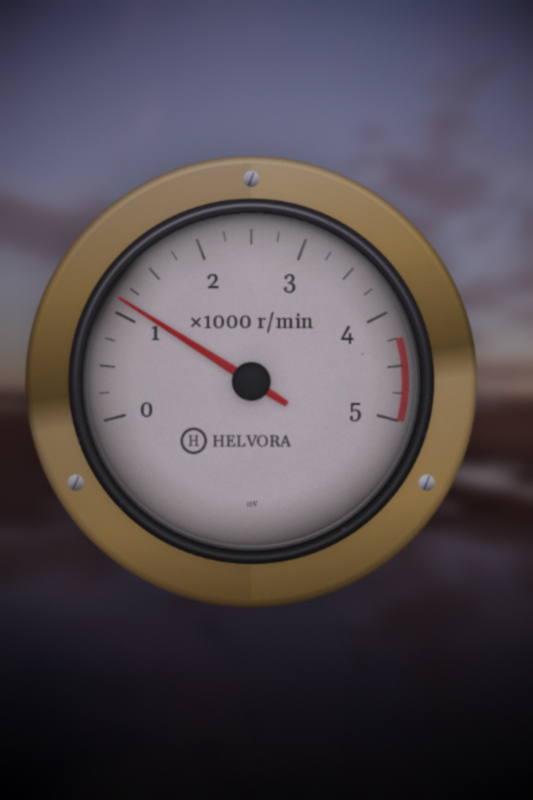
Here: 1125 rpm
